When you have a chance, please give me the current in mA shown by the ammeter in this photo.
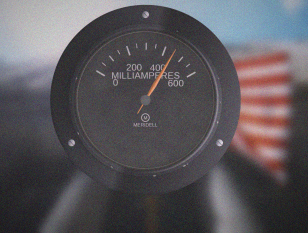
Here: 450 mA
